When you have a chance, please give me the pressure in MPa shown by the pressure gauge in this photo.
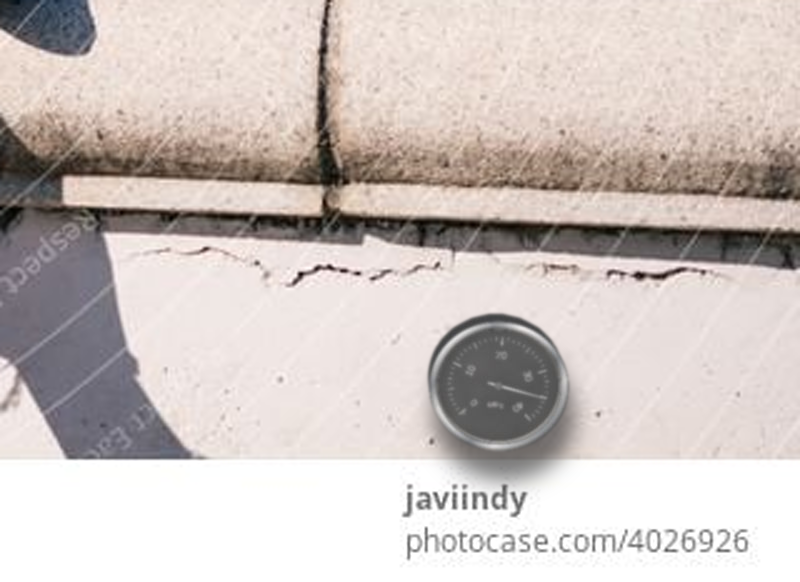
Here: 35 MPa
